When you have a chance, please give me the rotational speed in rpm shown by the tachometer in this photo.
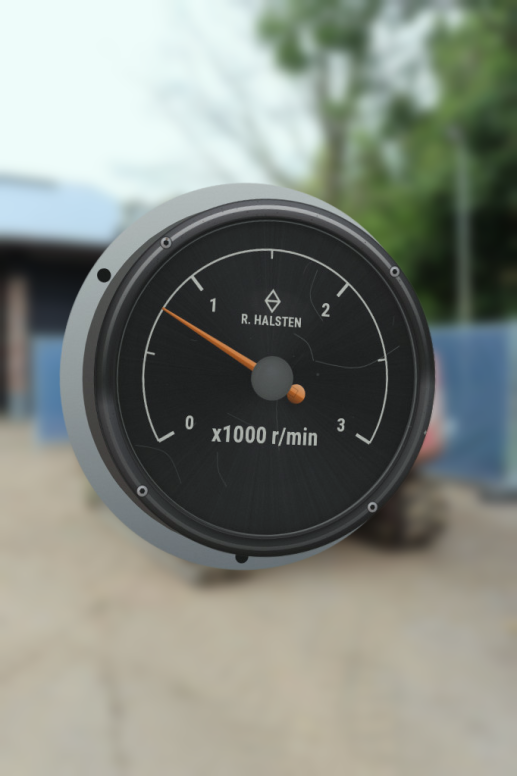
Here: 750 rpm
